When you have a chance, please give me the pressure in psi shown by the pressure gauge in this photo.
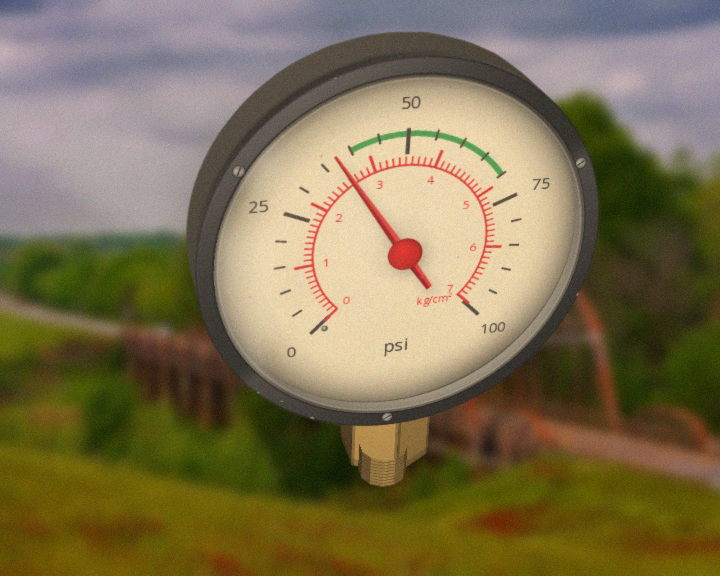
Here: 37.5 psi
